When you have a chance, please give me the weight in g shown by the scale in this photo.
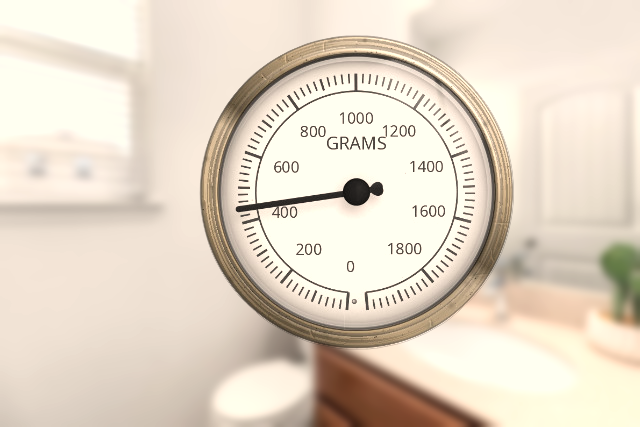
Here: 440 g
